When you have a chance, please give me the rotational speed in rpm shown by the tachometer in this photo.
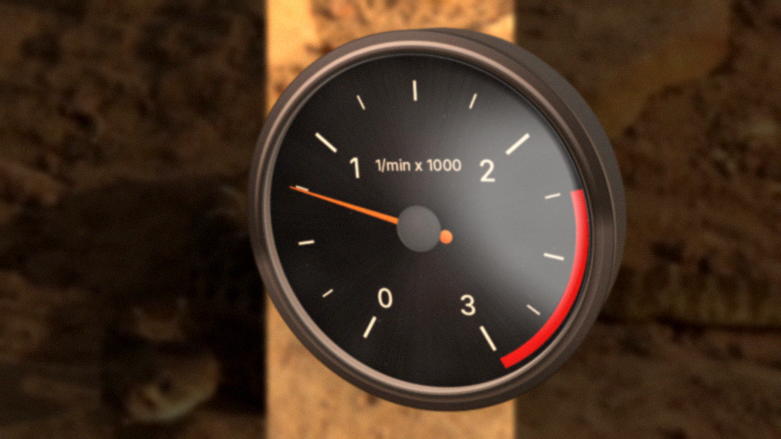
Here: 750 rpm
